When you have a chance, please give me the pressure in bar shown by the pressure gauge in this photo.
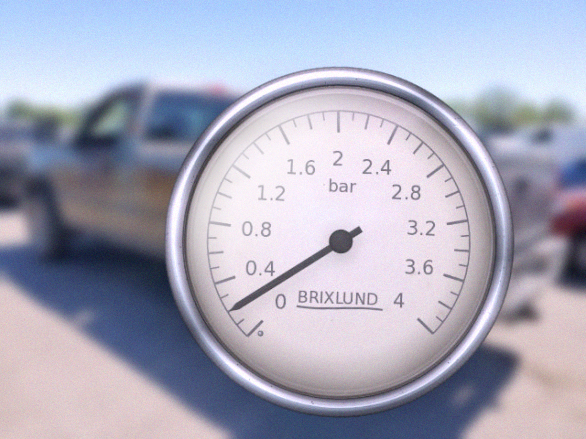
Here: 0.2 bar
